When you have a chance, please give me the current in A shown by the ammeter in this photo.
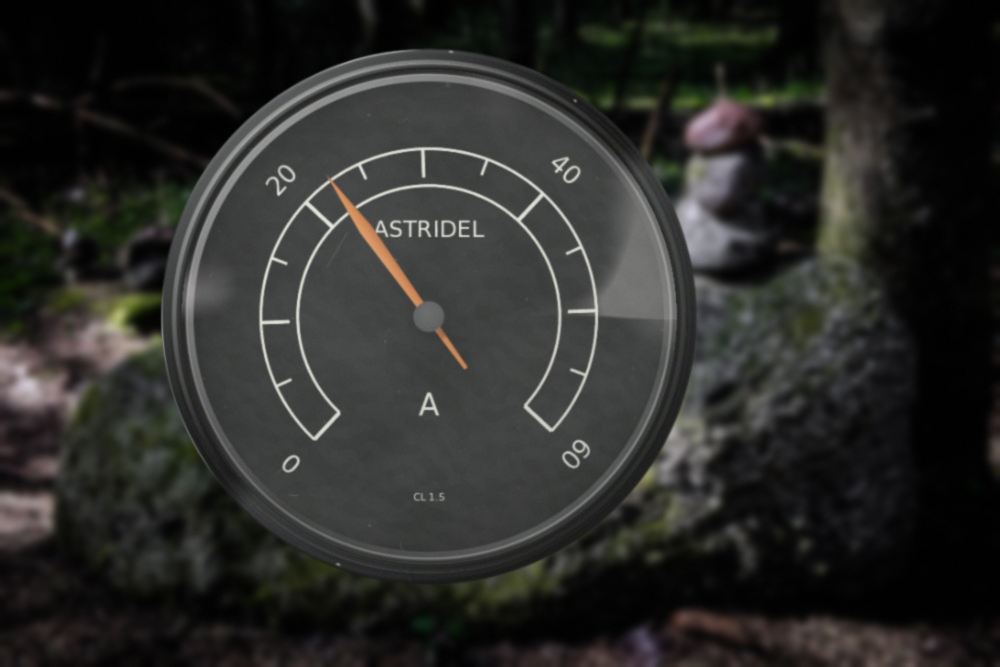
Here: 22.5 A
